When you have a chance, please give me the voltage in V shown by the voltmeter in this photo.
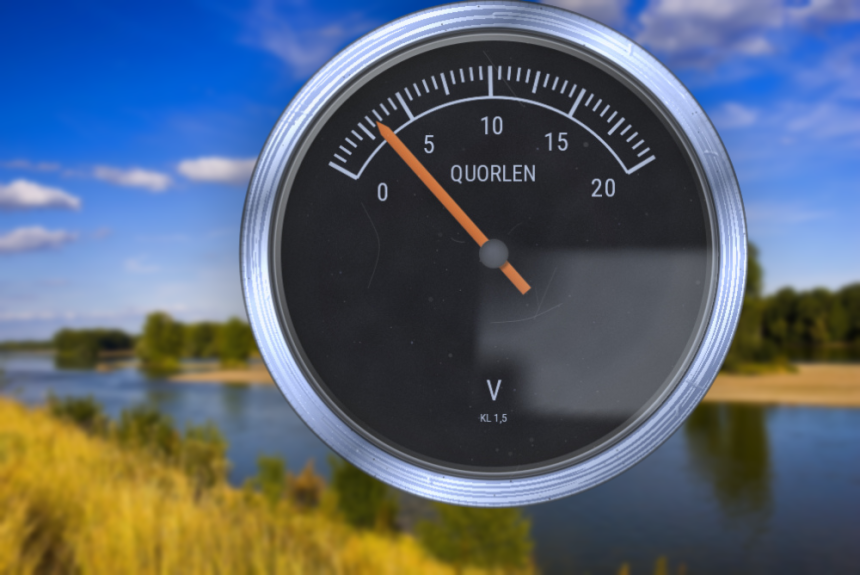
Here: 3.25 V
